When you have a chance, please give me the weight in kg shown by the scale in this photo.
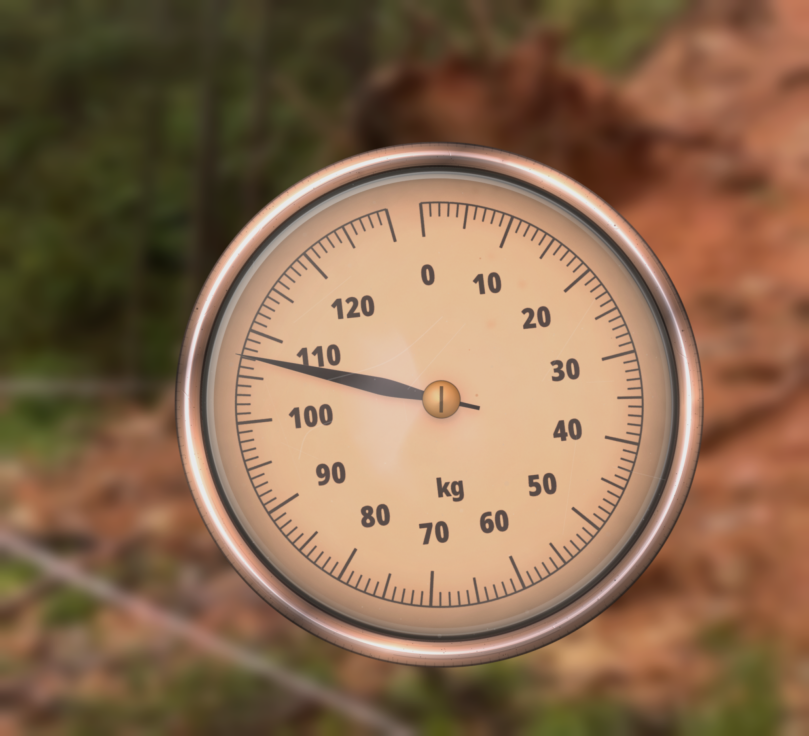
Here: 107 kg
